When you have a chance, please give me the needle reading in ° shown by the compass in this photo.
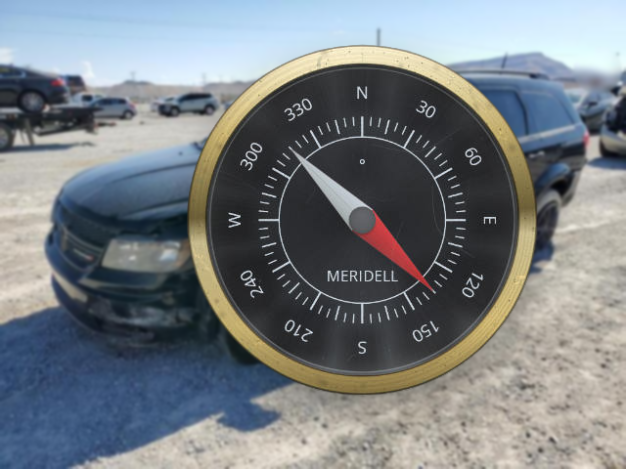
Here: 135 °
